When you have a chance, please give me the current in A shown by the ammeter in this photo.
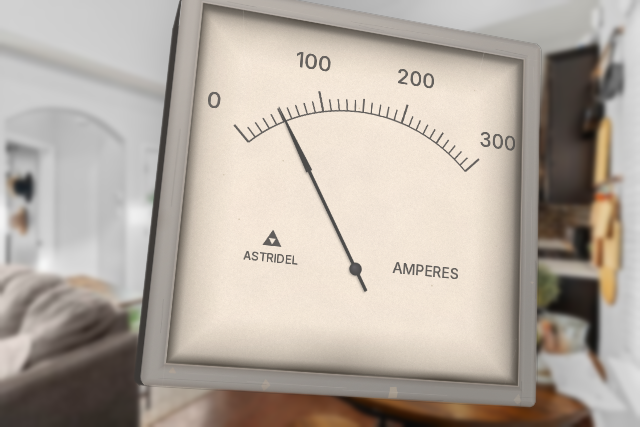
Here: 50 A
